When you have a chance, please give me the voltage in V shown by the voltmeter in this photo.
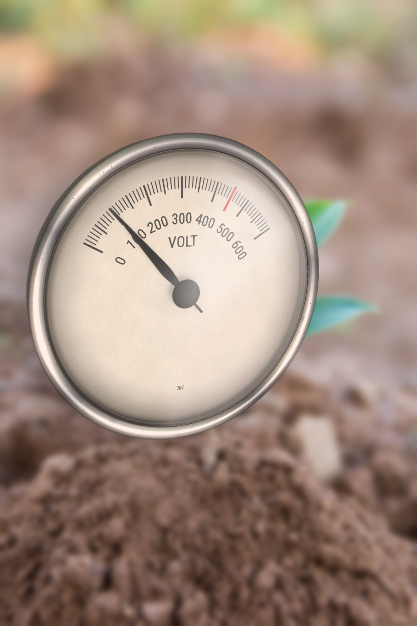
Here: 100 V
